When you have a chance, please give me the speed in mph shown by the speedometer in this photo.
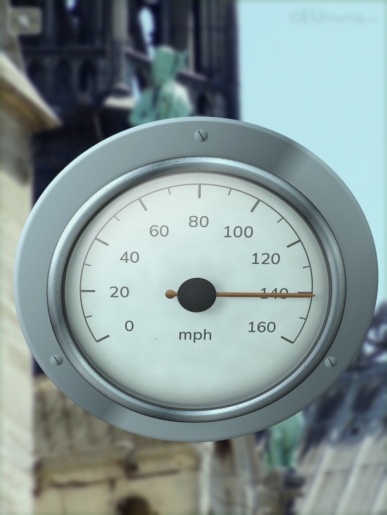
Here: 140 mph
